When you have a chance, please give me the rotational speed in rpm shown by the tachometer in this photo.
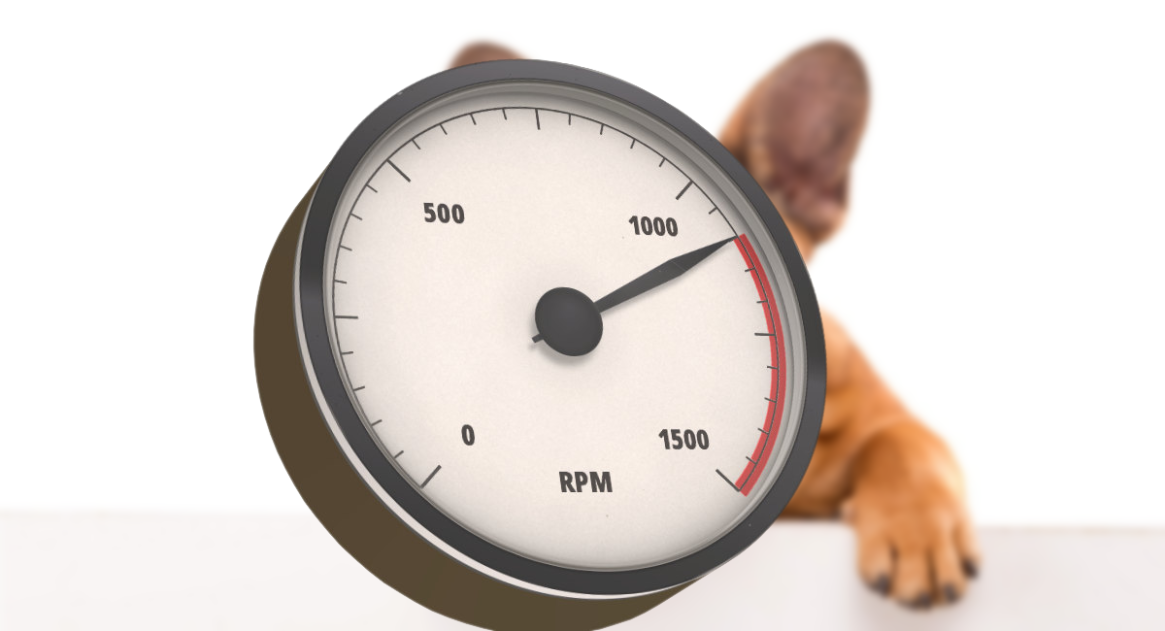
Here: 1100 rpm
